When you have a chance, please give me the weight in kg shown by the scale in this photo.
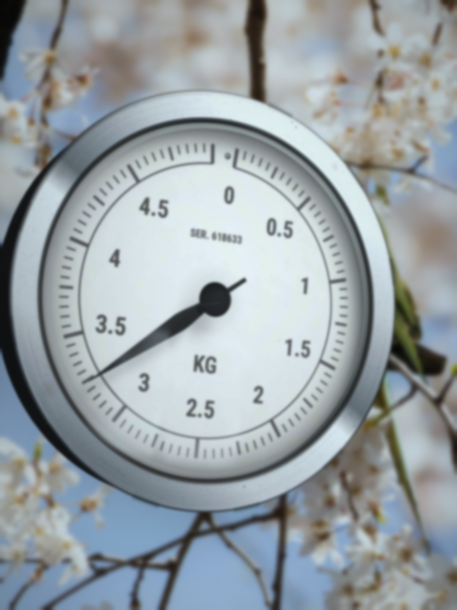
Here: 3.25 kg
